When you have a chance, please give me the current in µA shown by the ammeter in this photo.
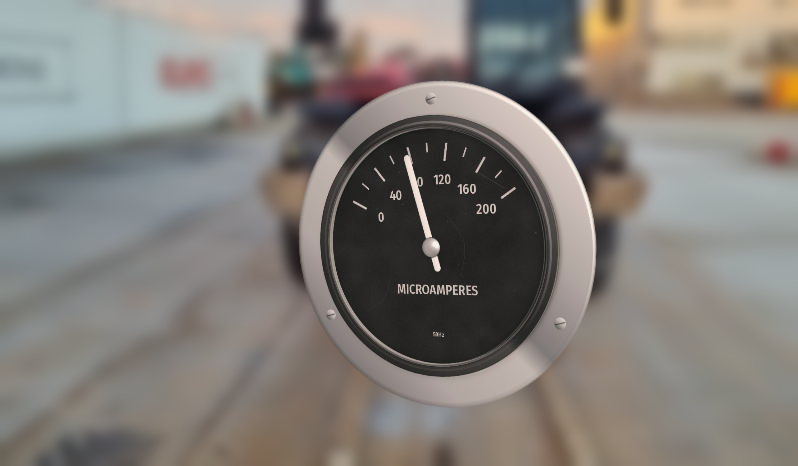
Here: 80 µA
